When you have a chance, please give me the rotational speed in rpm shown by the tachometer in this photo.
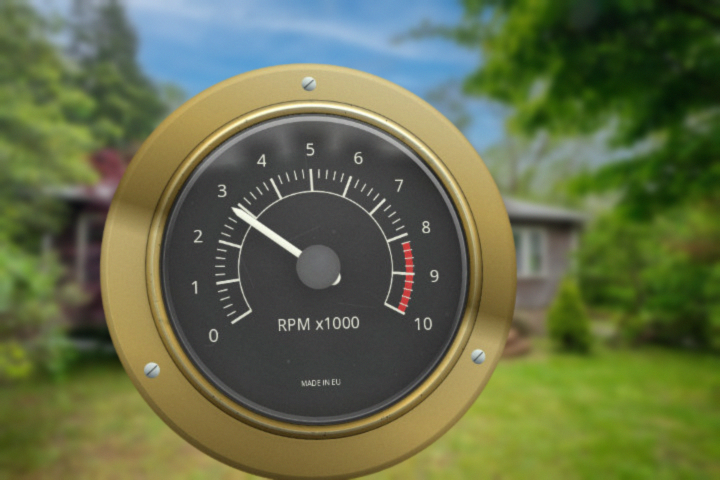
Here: 2800 rpm
